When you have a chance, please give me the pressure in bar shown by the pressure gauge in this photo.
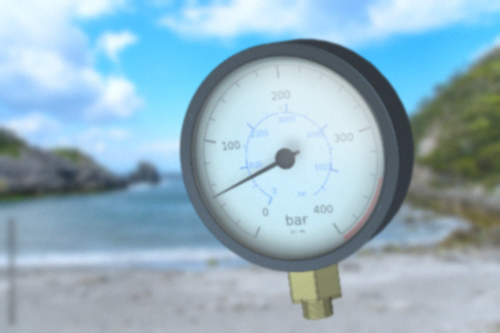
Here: 50 bar
